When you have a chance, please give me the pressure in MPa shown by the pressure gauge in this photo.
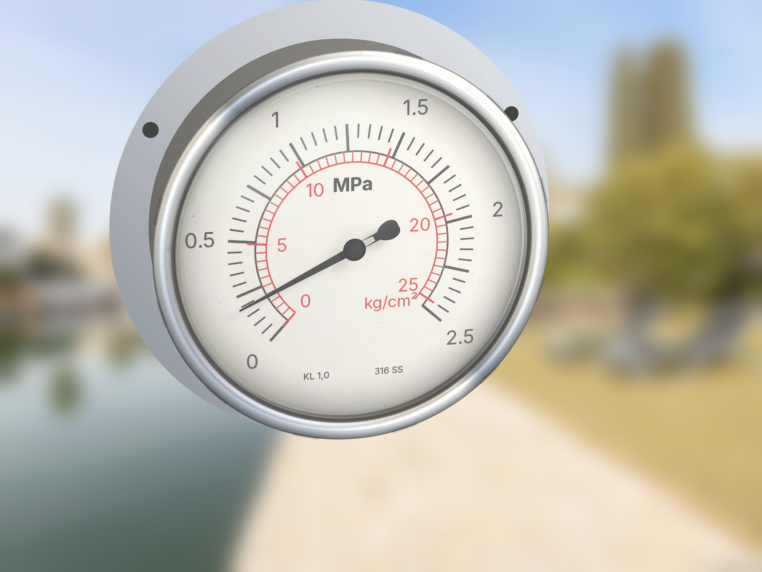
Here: 0.2 MPa
